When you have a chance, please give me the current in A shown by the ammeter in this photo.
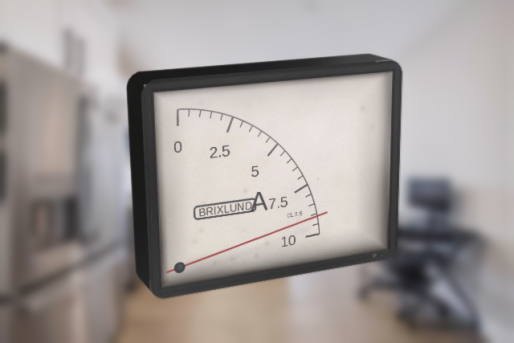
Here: 9 A
